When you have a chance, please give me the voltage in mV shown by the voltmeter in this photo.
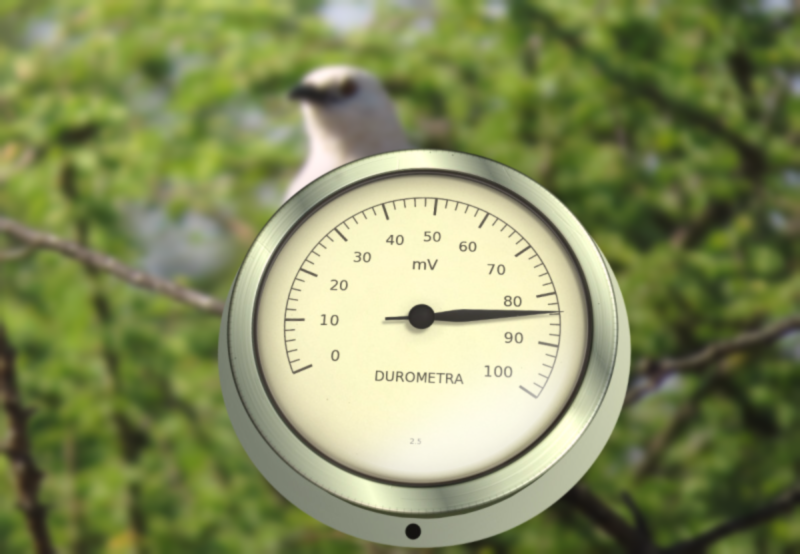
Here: 84 mV
